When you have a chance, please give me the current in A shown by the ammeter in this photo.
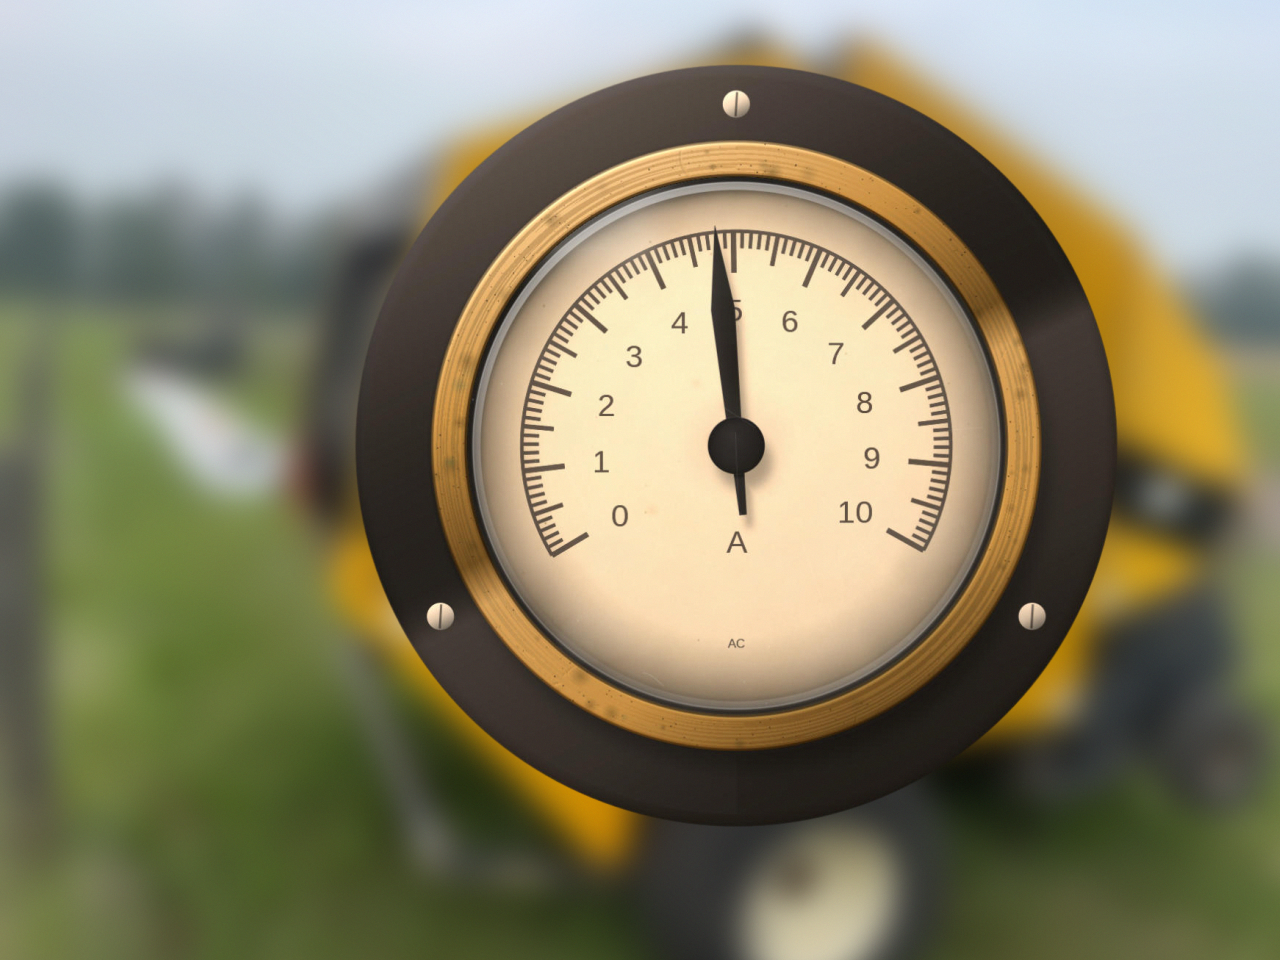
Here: 4.8 A
